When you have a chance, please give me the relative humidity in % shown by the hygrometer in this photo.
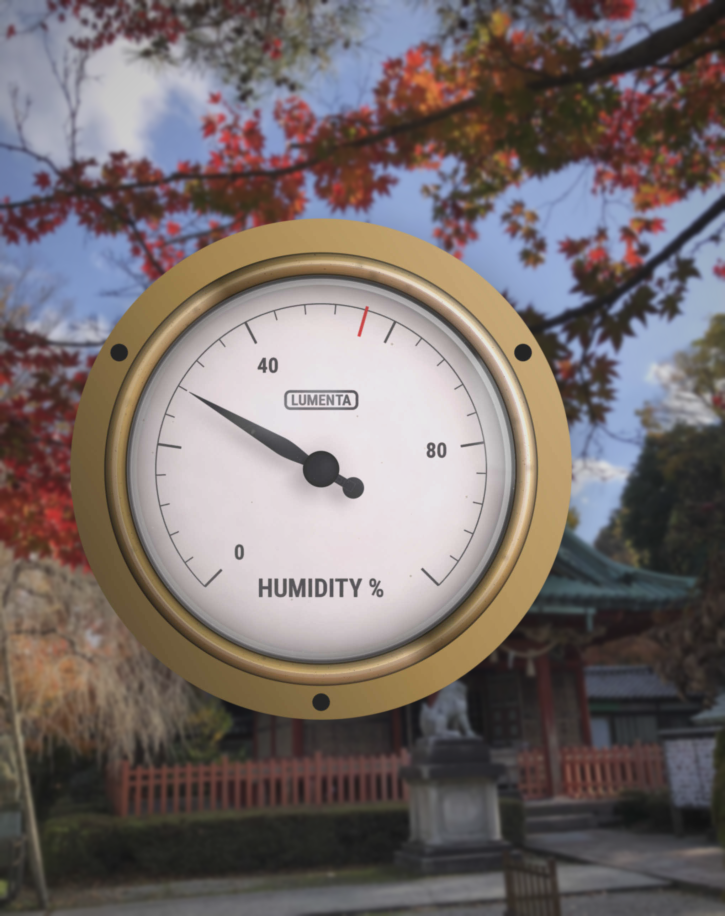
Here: 28 %
